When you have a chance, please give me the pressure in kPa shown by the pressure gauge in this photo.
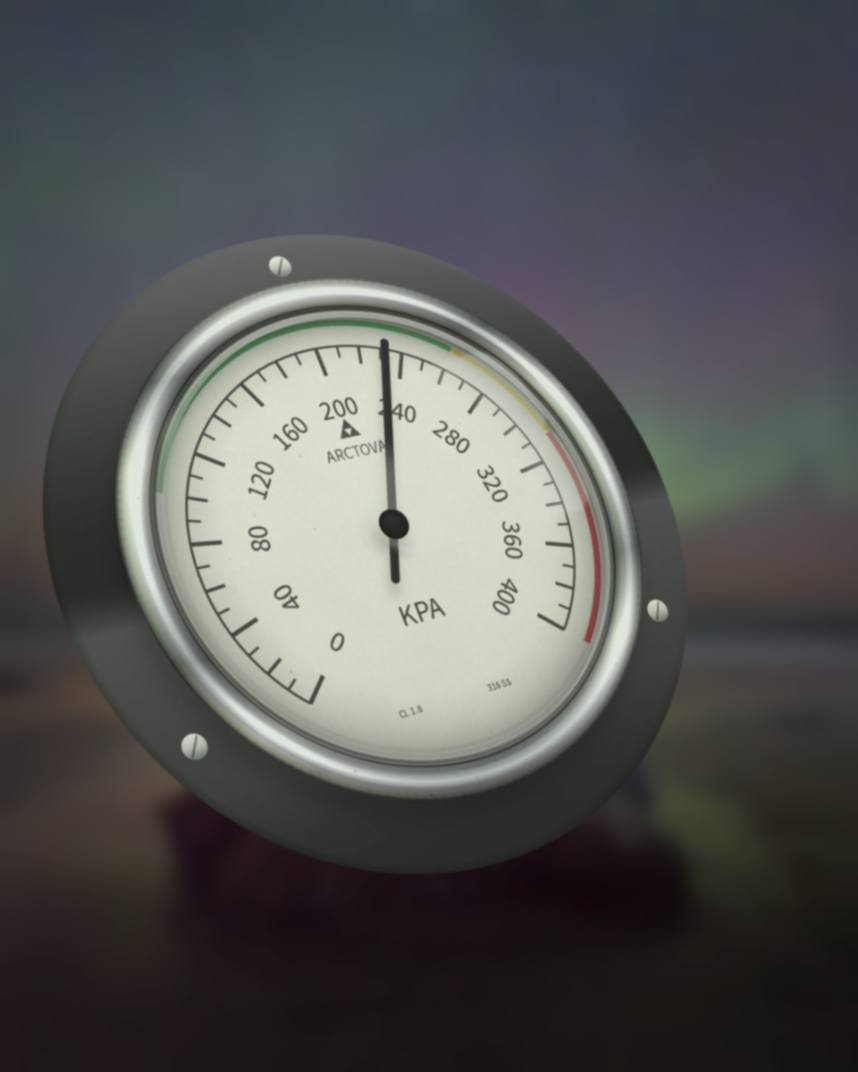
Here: 230 kPa
